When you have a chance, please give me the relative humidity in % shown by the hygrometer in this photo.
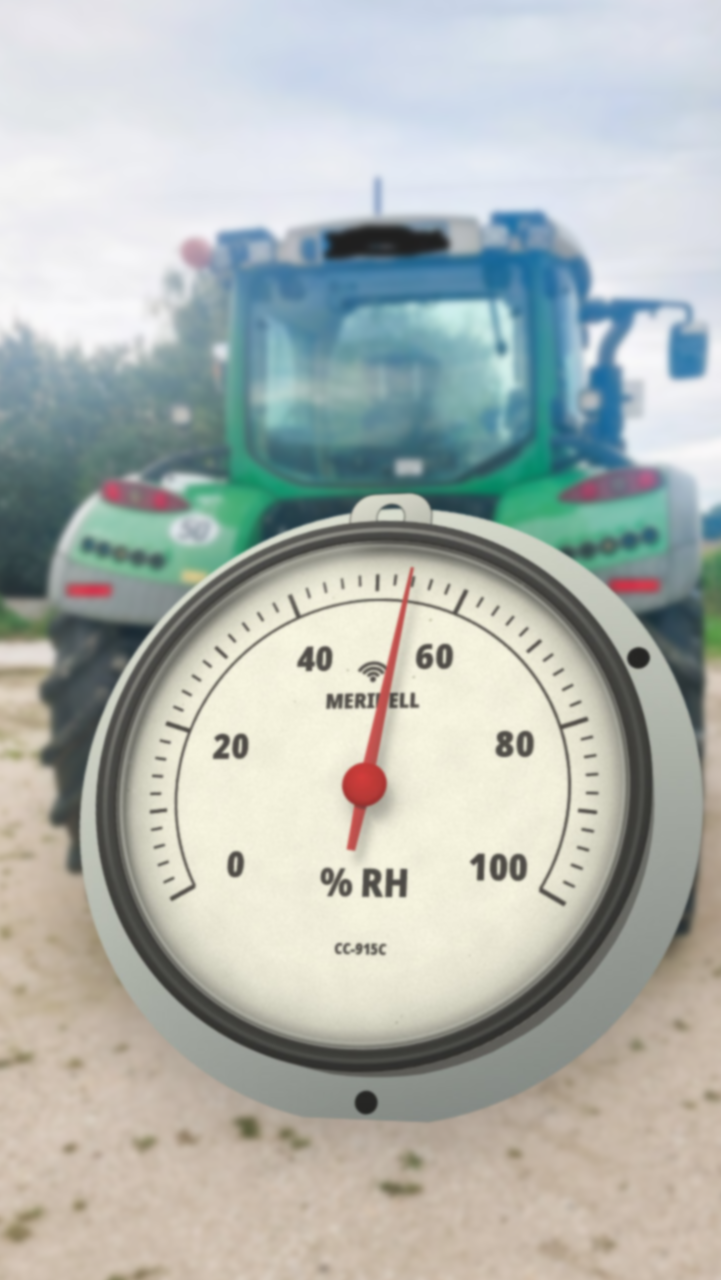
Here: 54 %
